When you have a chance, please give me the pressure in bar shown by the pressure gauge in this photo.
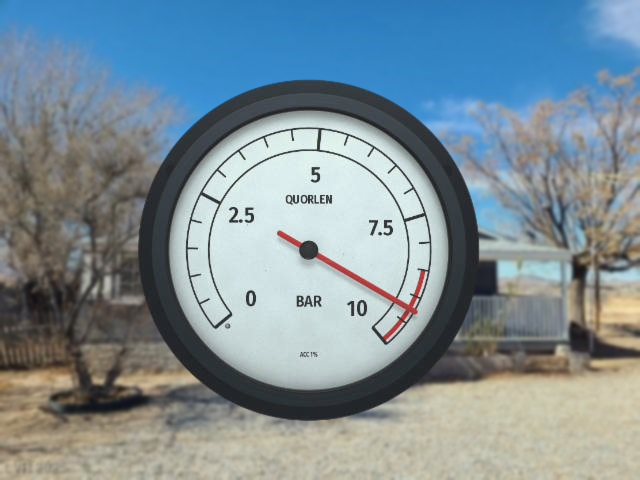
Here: 9.25 bar
